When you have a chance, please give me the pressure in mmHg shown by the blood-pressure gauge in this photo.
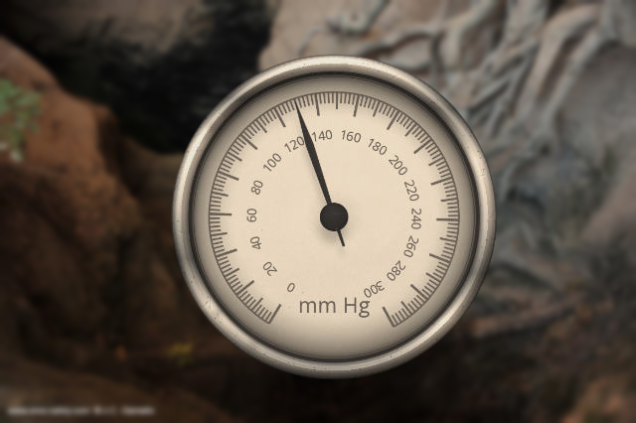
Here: 130 mmHg
